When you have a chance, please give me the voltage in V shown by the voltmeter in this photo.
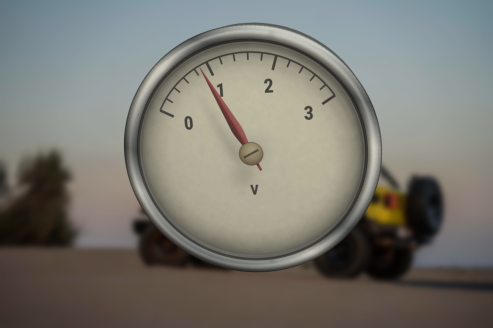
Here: 0.9 V
